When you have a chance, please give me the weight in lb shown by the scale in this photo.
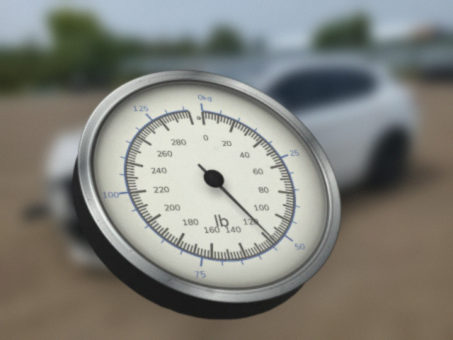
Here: 120 lb
